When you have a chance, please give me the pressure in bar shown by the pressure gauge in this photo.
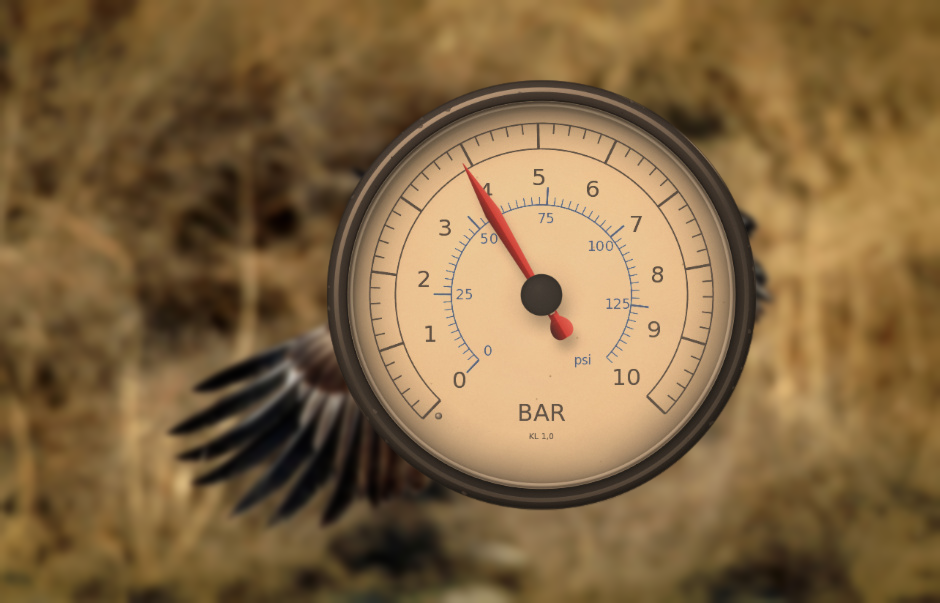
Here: 3.9 bar
